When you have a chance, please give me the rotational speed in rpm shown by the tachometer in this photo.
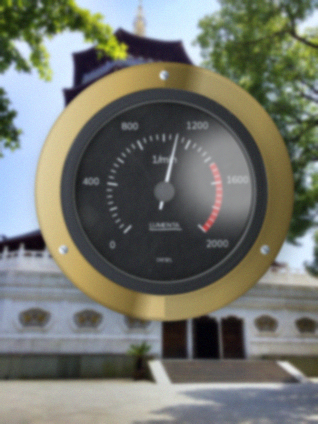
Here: 1100 rpm
